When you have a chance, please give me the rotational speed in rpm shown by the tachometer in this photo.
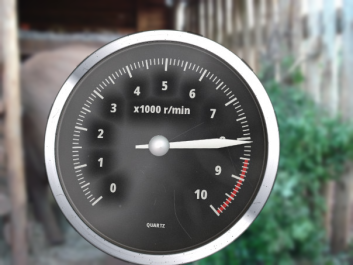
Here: 8100 rpm
